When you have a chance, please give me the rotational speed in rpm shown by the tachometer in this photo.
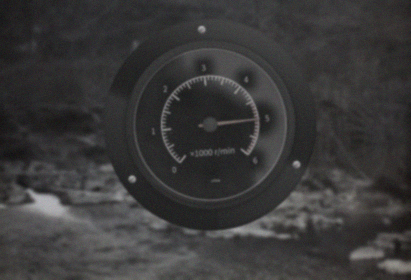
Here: 5000 rpm
